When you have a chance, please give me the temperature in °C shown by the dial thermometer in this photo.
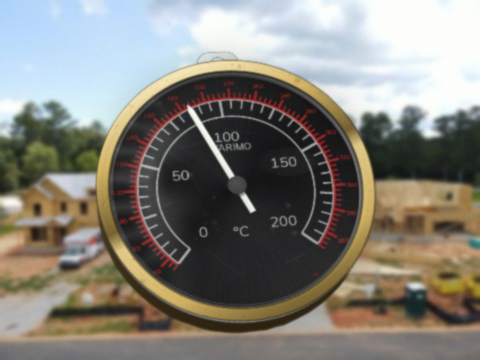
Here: 85 °C
